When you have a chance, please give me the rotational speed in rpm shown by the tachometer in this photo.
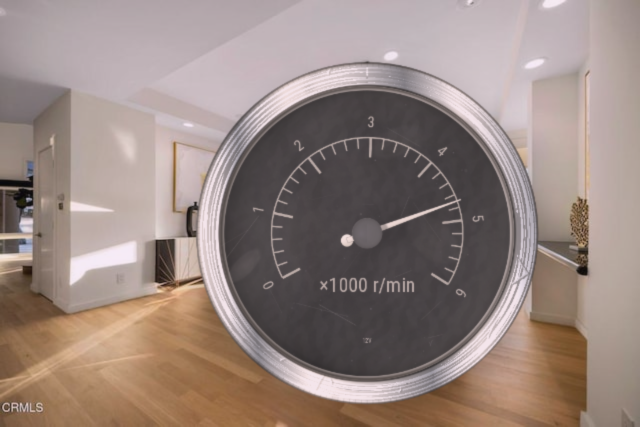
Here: 4700 rpm
